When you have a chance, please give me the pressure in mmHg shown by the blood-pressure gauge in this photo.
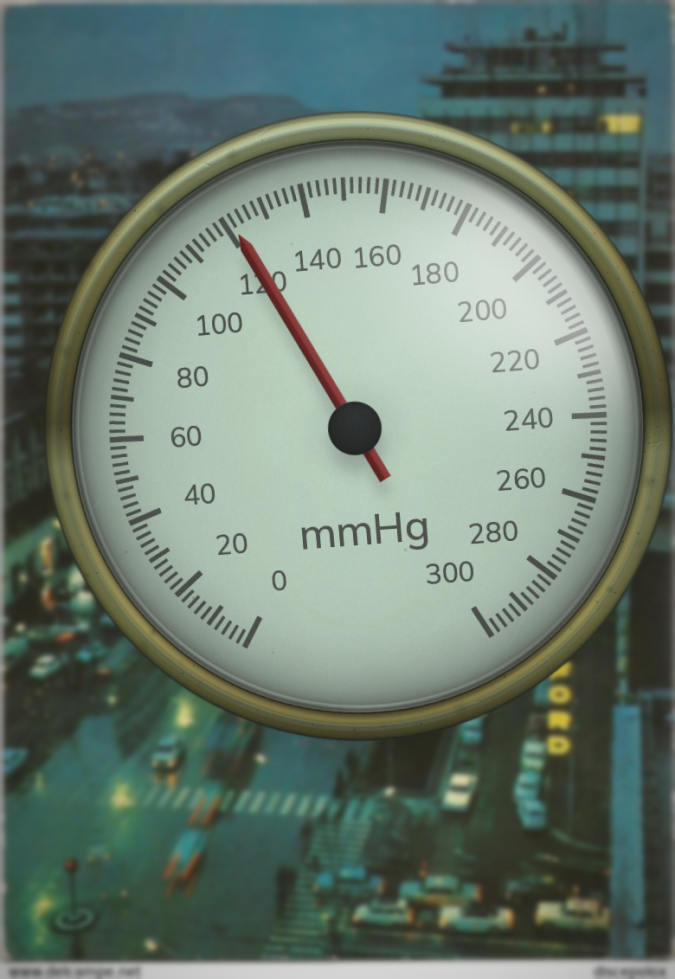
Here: 122 mmHg
